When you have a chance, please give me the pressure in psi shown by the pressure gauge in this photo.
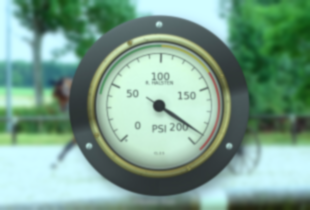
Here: 190 psi
